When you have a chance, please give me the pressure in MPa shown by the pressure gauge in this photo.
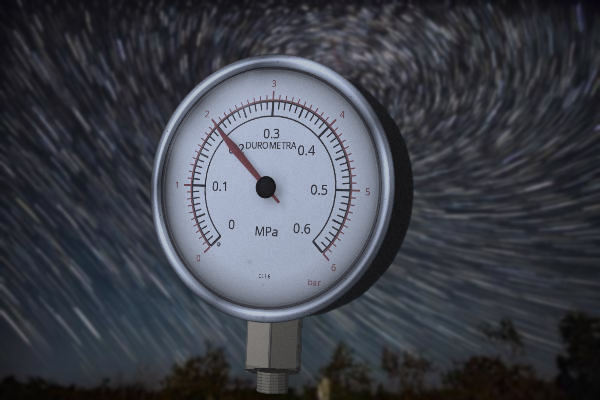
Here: 0.2 MPa
